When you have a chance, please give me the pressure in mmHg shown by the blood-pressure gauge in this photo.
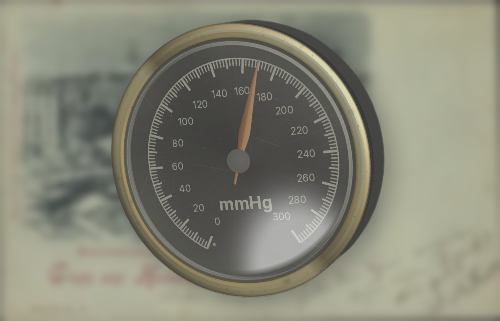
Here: 170 mmHg
